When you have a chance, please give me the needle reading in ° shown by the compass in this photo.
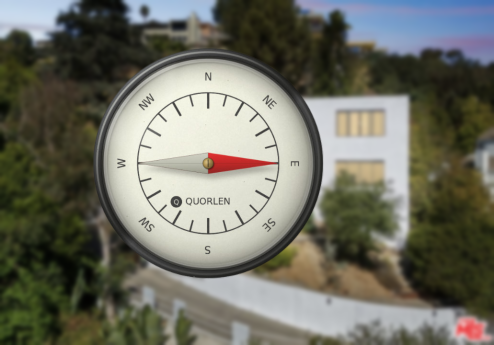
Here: 90 °
